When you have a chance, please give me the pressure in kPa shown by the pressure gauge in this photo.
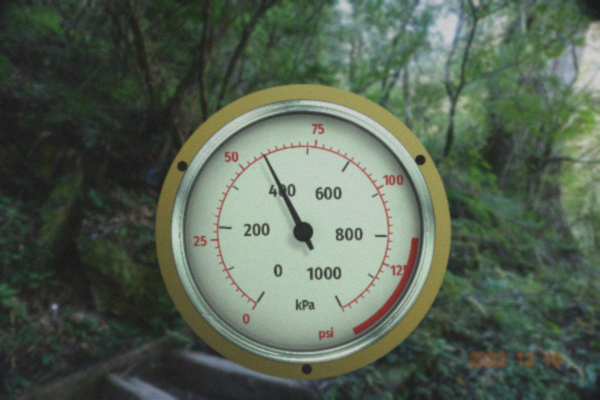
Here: 400 kPa
